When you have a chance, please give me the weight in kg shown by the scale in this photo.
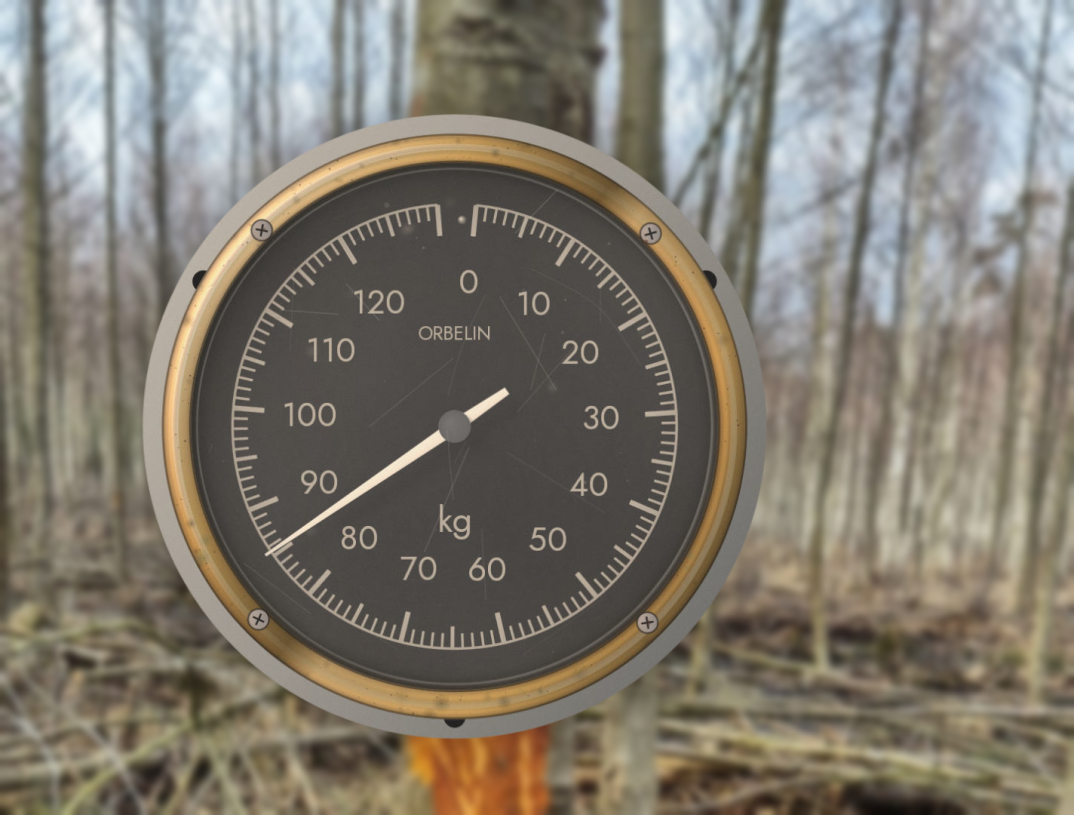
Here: 85.5 kg
